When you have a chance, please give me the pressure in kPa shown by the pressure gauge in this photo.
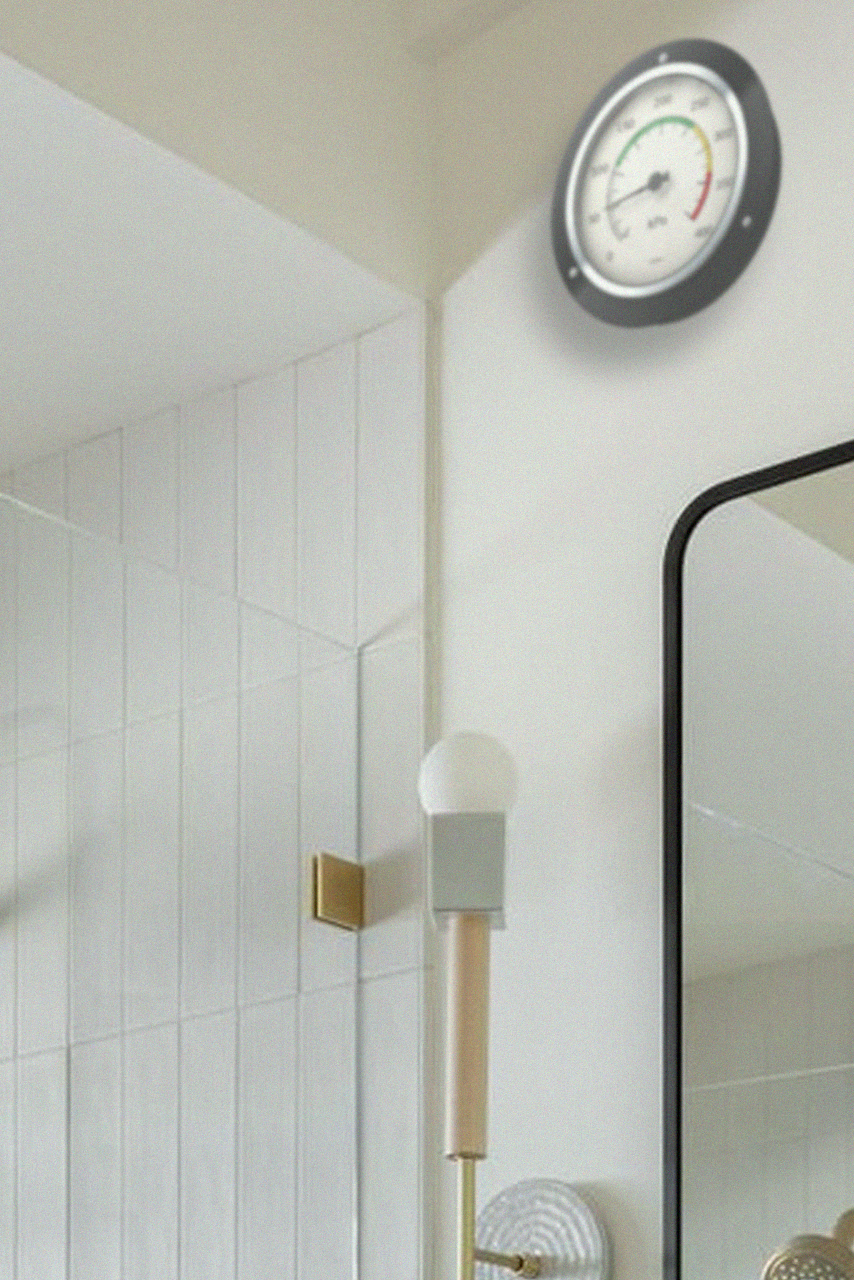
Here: 50 kPa
